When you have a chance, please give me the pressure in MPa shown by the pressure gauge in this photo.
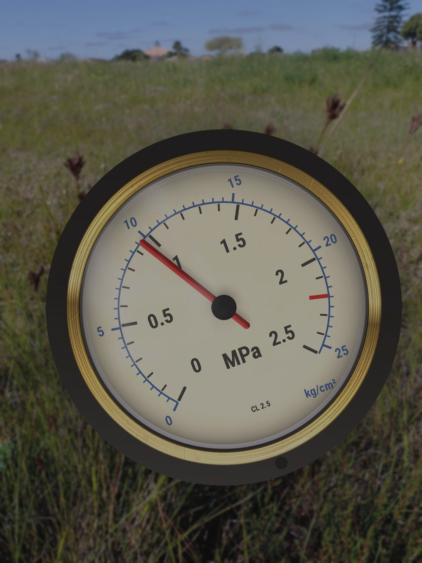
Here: 0.95 MPa
